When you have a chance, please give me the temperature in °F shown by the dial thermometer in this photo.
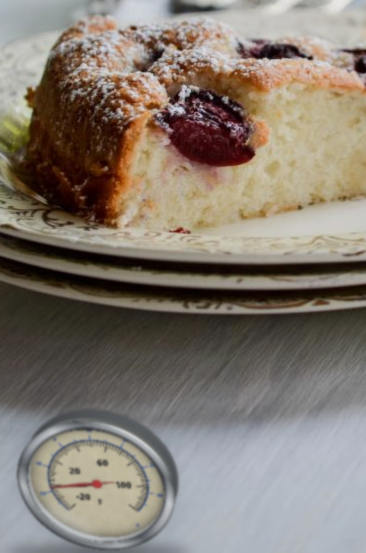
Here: 0 °F
